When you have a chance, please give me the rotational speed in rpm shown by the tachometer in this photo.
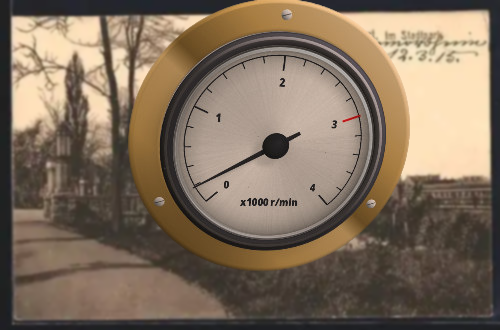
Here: 200 rpm
